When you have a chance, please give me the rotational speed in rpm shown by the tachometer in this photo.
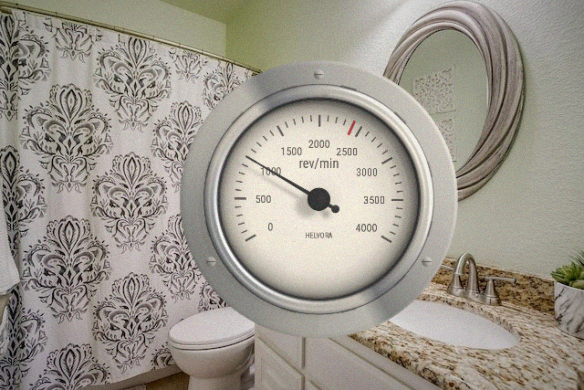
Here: 1000 rpm
